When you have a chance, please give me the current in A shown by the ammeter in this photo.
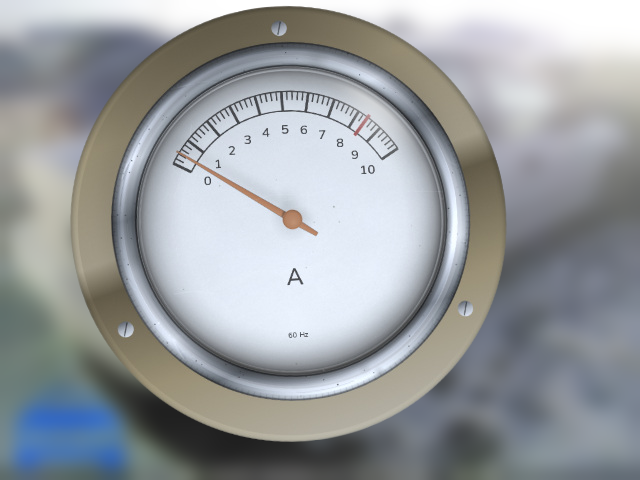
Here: 0.4 A
